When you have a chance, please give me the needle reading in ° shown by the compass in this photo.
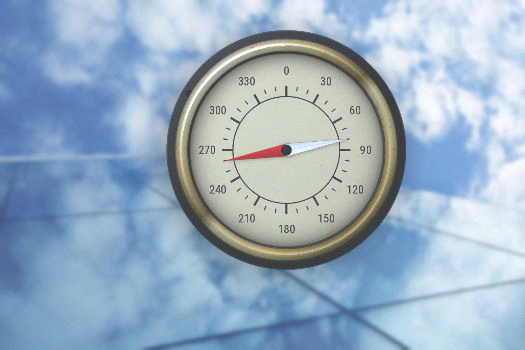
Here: 260 °
